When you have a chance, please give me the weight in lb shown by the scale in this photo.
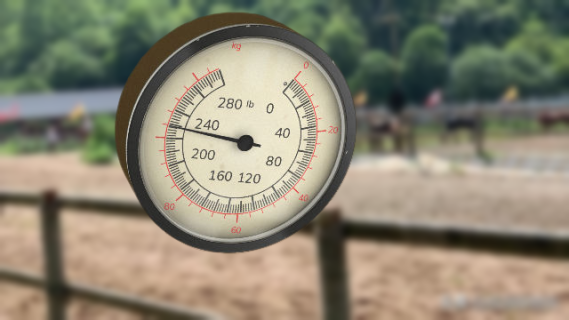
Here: 230 lb
